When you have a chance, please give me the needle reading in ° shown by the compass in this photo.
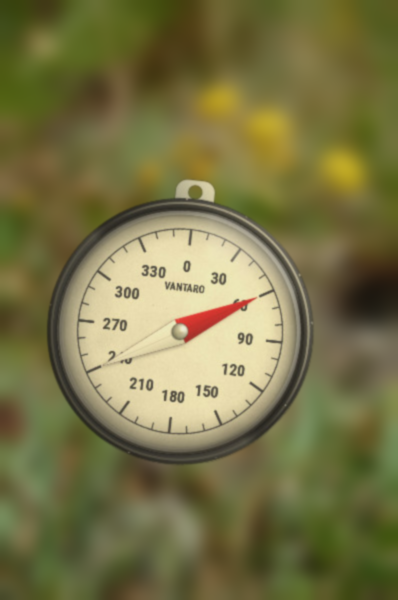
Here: 60 °
